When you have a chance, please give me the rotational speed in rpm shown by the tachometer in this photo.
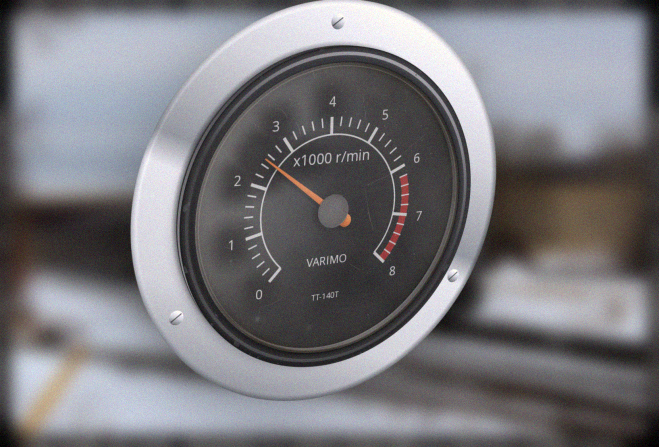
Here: 2500 rpm
